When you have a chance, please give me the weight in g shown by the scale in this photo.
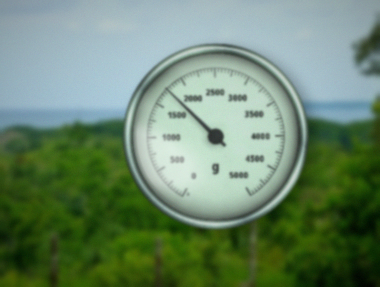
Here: 1750 g
